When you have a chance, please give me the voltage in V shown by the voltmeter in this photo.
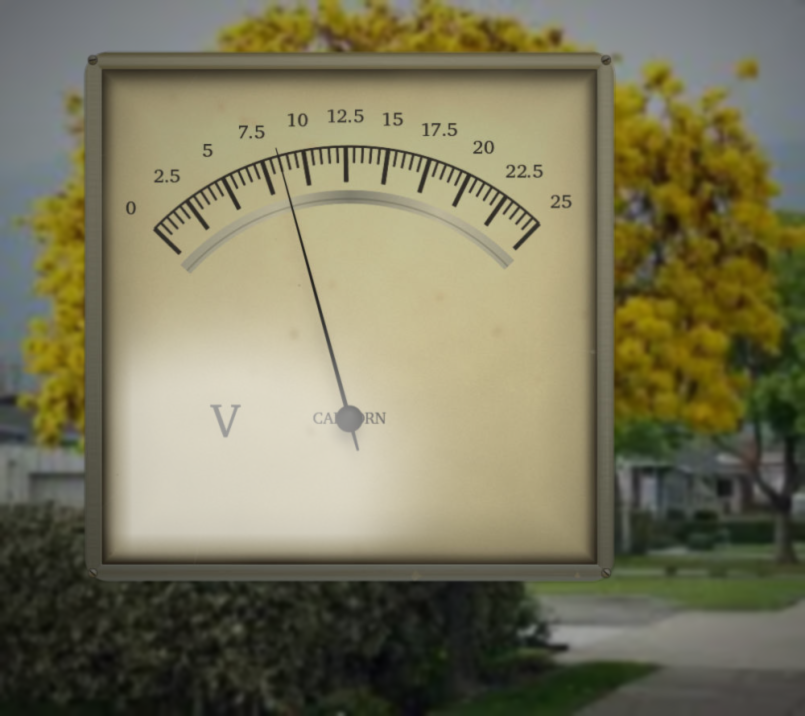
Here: 8.5 V
